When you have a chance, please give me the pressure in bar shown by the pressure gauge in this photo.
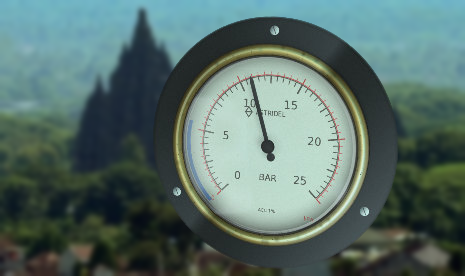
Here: 11 bar
